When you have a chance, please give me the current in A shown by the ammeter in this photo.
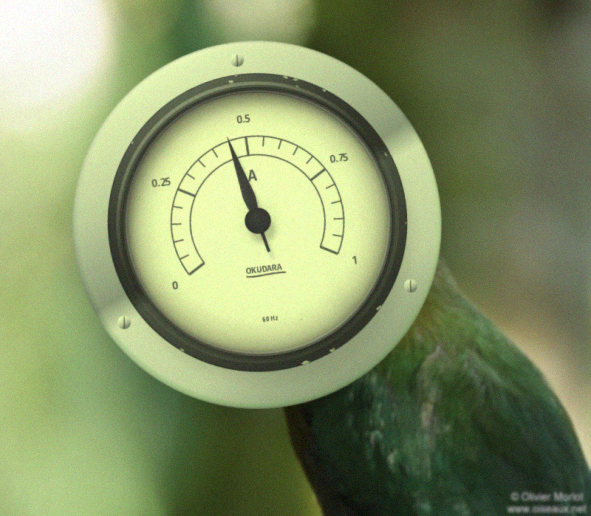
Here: 0.45 A
